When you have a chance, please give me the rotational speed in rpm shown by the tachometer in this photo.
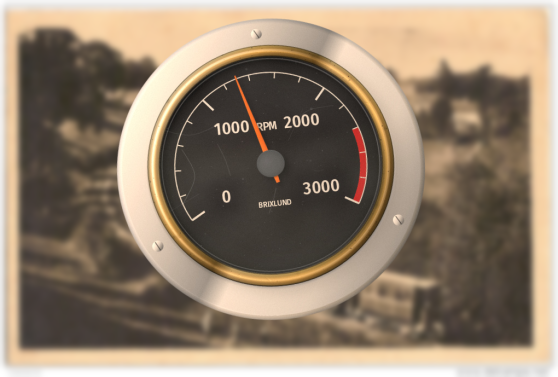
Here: 1300 rpm
